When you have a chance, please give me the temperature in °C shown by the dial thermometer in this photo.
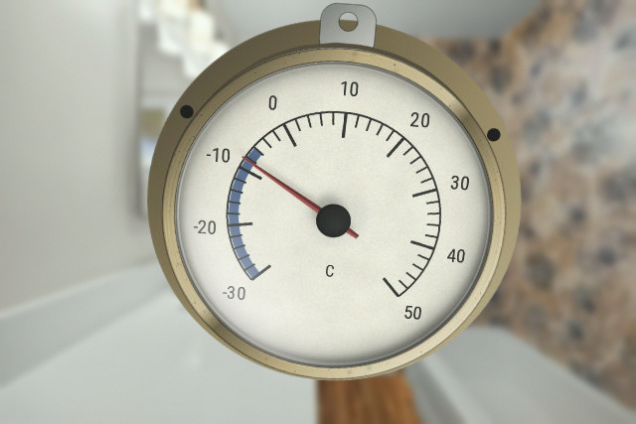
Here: -8 °C
